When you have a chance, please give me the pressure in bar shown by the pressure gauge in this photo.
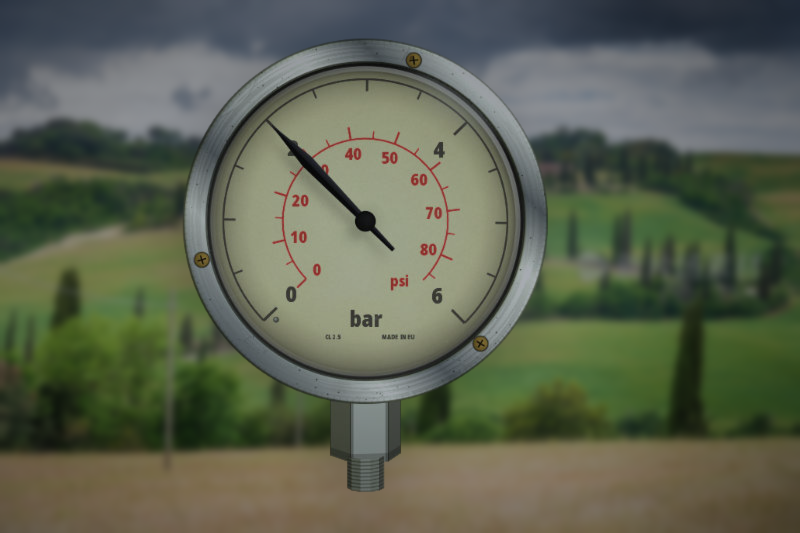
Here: 2 bar
